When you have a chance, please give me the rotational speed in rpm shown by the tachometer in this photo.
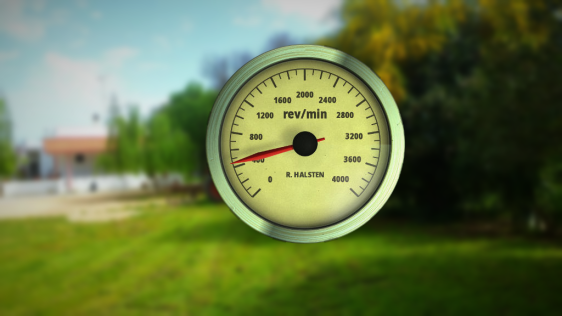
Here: 450 rpm
